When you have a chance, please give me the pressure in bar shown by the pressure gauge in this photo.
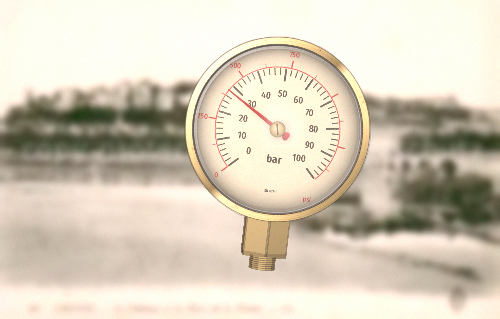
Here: 28 bar
